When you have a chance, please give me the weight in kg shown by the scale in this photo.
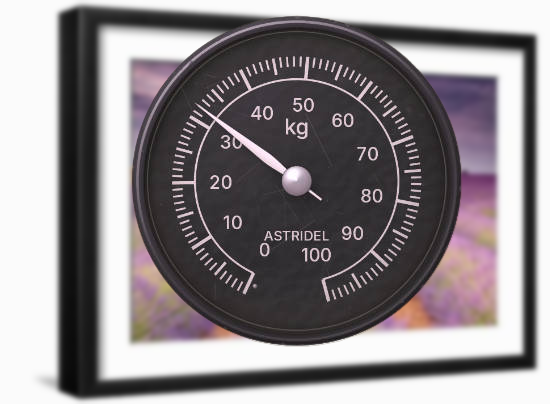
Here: 32 kg
